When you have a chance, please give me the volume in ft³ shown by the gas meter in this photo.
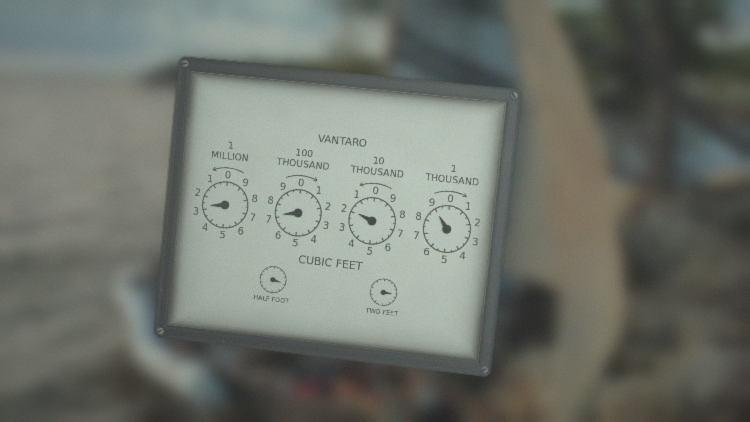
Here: 271900 ft³
